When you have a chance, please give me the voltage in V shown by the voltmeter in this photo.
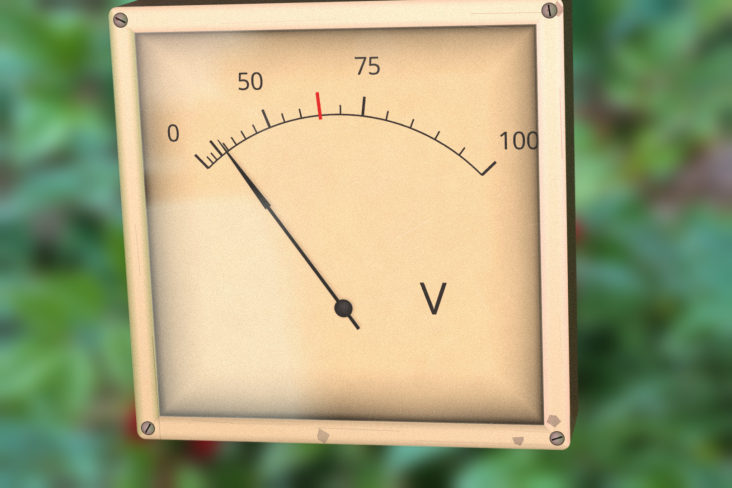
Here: 30 V
